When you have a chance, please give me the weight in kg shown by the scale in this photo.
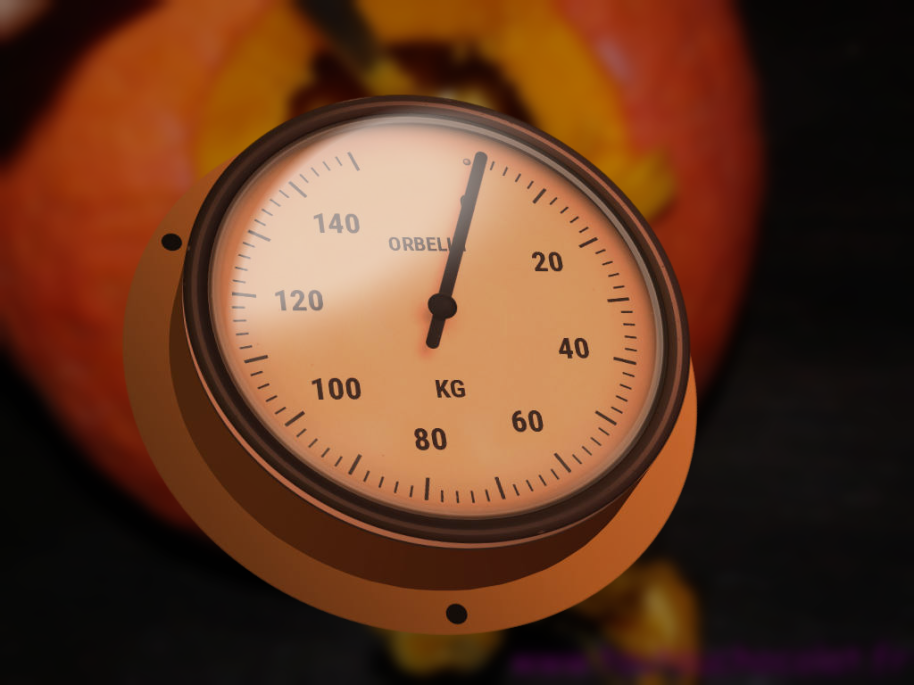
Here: 0 kg
